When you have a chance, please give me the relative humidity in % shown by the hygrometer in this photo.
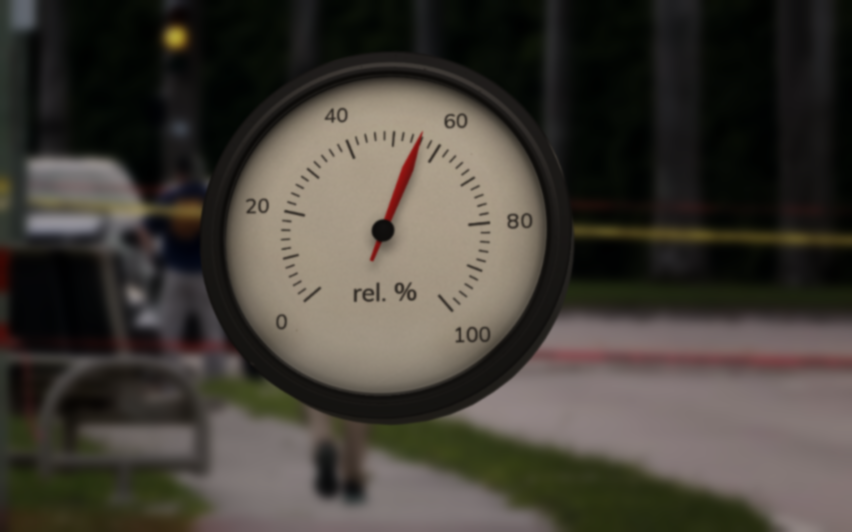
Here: 56 %
